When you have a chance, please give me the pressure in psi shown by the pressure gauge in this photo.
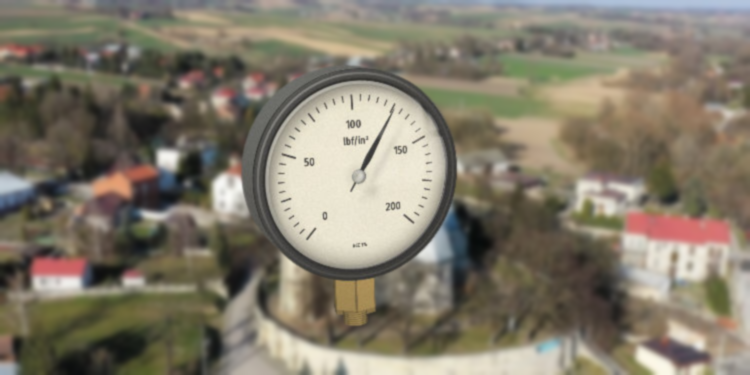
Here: 125 psi
